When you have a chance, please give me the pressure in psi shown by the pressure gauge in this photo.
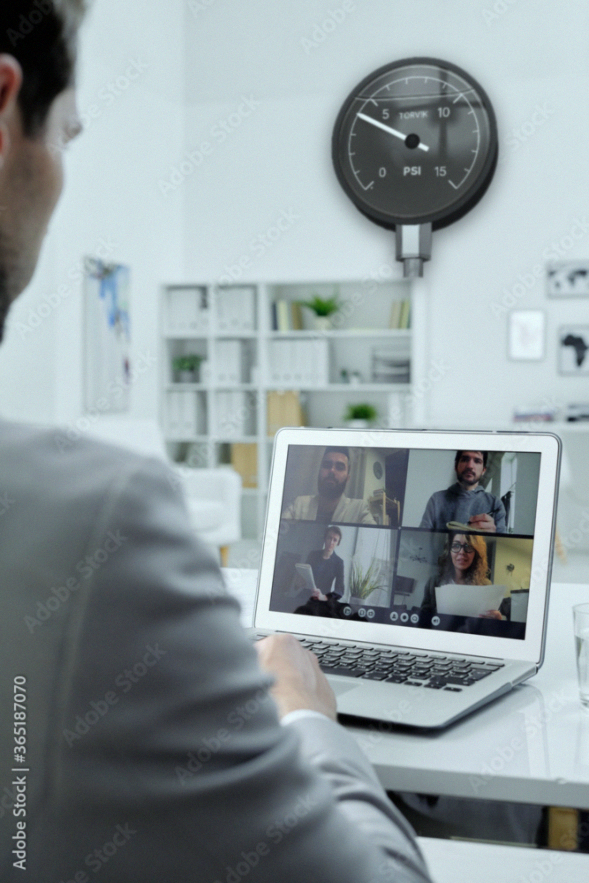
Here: 4 psi
